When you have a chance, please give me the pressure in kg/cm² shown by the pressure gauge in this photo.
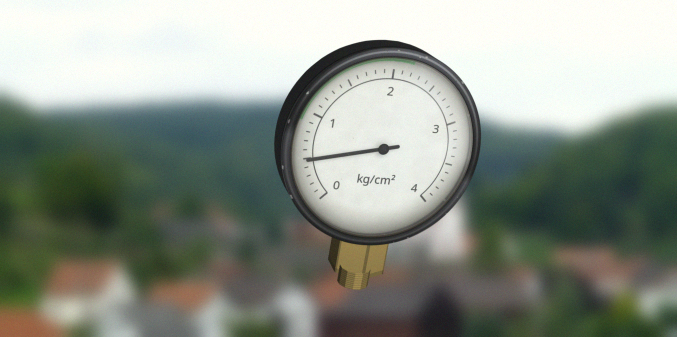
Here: 0.5 kg/cm²
